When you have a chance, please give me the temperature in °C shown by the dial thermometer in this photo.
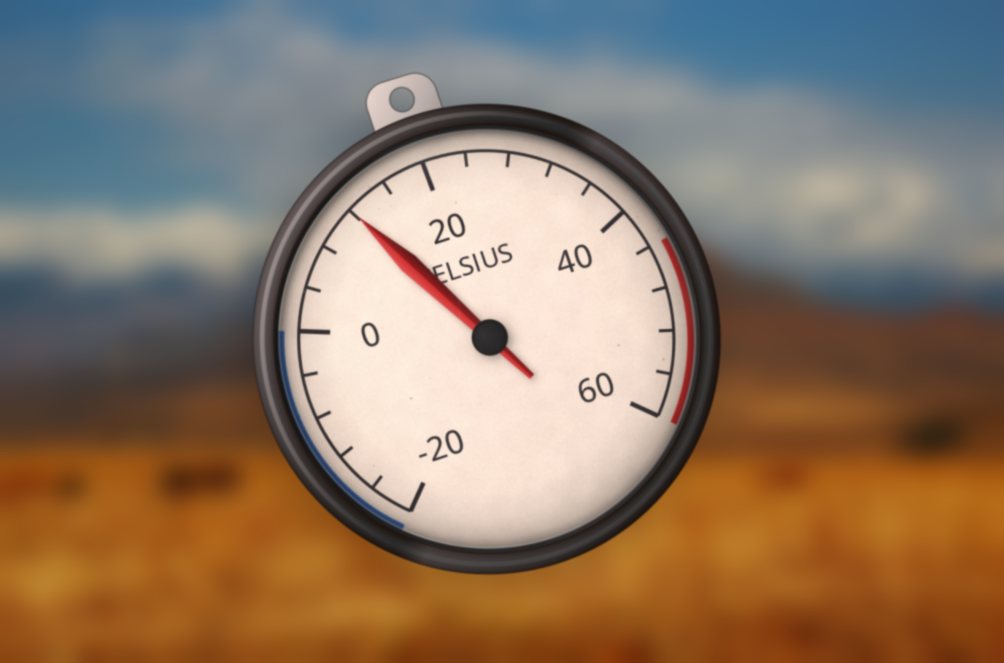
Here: 12 °C
